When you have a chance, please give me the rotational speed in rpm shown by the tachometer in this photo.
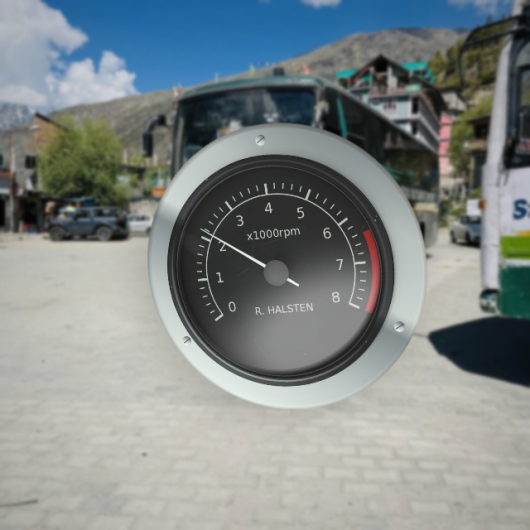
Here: 2200 rpm
